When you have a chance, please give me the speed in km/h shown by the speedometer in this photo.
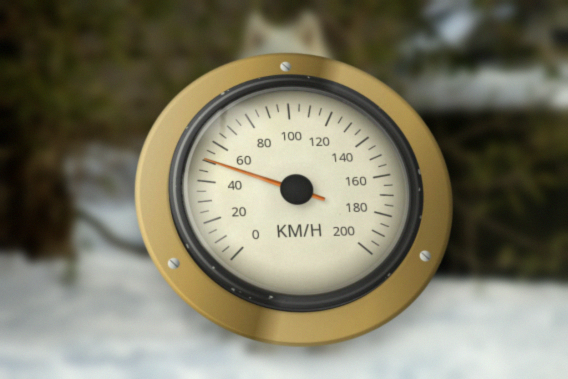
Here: 50 km/h
